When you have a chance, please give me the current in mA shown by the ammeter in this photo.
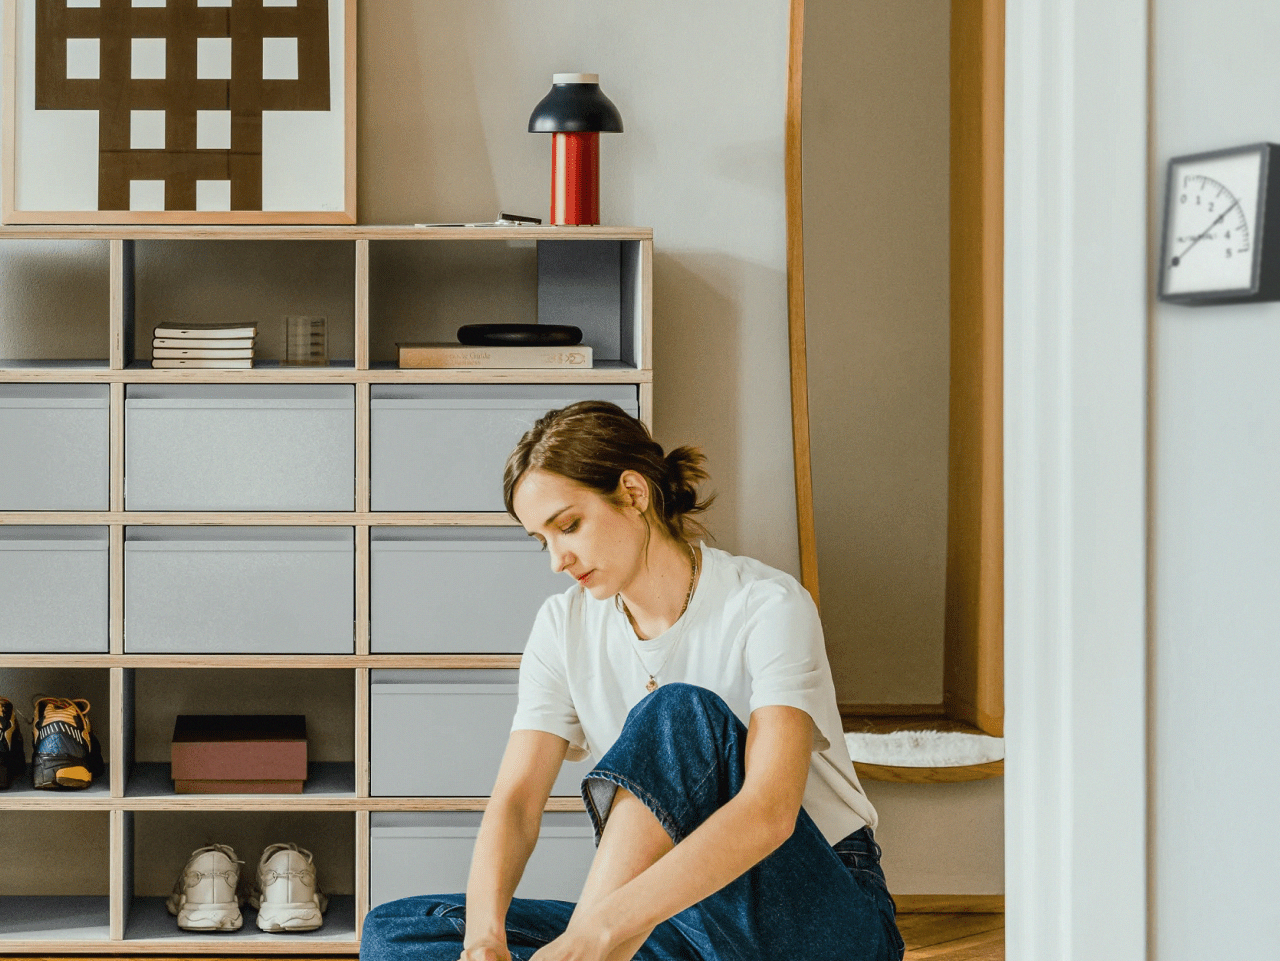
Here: 3 mA
